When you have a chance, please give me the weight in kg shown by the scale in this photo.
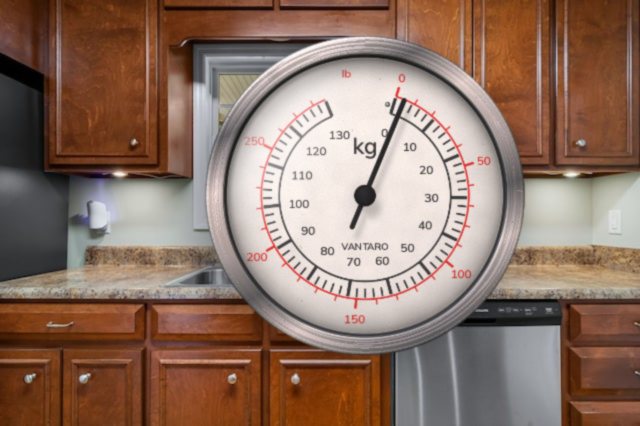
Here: 2 kg
